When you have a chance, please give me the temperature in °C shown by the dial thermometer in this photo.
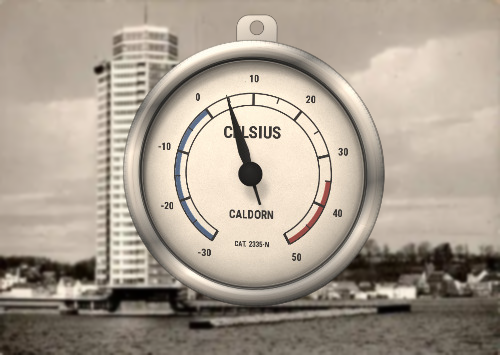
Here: 5 °C
